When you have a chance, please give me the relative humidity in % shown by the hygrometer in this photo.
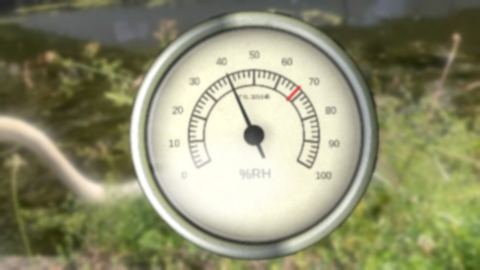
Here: 40 %
